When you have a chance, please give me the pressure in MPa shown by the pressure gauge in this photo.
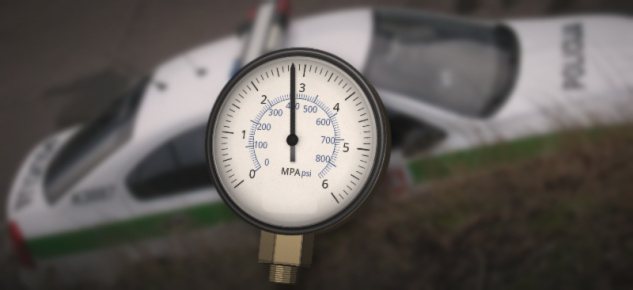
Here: 2.8 MPa
